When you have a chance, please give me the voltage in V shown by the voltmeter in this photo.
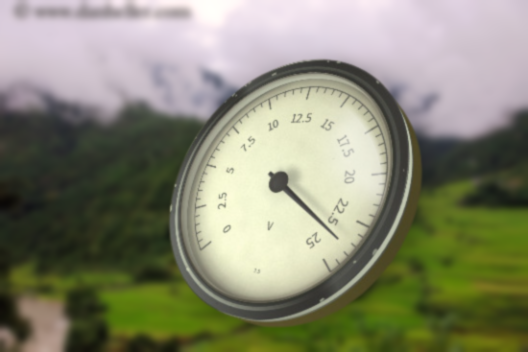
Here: 23.75 V
